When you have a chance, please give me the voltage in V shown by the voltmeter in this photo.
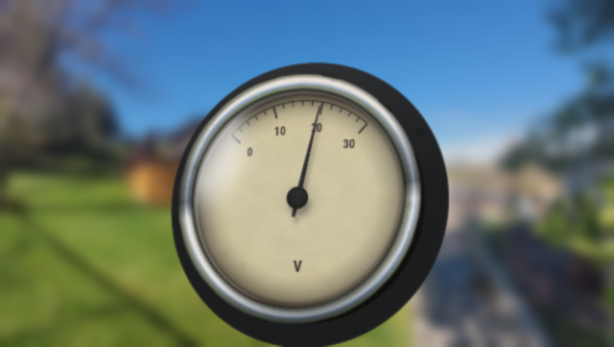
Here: 20 V
